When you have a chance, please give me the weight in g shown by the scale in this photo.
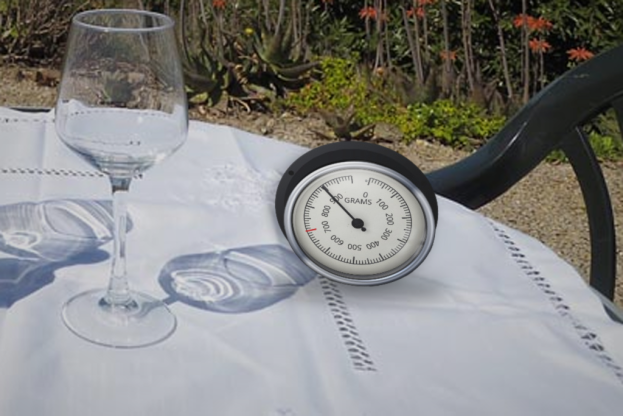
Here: 900 g
